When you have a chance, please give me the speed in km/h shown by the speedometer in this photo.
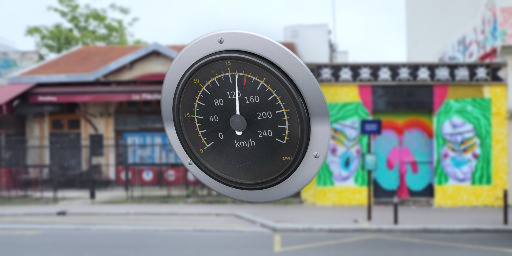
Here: 130 km/h
